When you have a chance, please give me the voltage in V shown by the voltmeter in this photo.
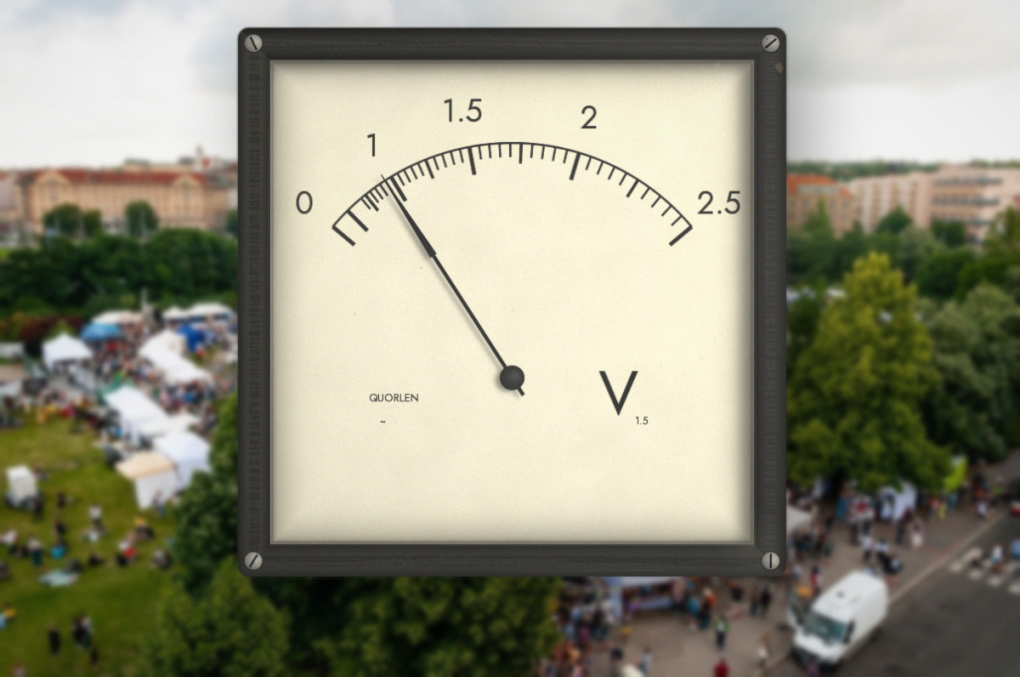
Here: 0.95 V
